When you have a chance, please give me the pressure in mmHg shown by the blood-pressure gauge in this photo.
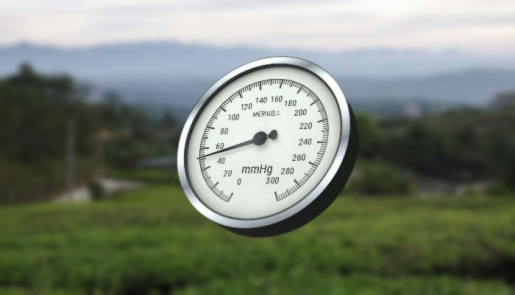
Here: 50 mmHg
